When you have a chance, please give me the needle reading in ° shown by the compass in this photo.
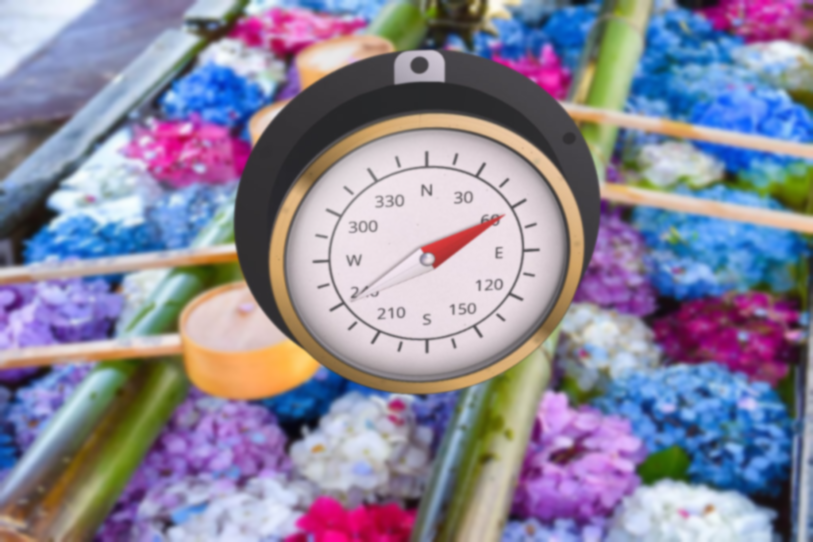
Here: 60 °
